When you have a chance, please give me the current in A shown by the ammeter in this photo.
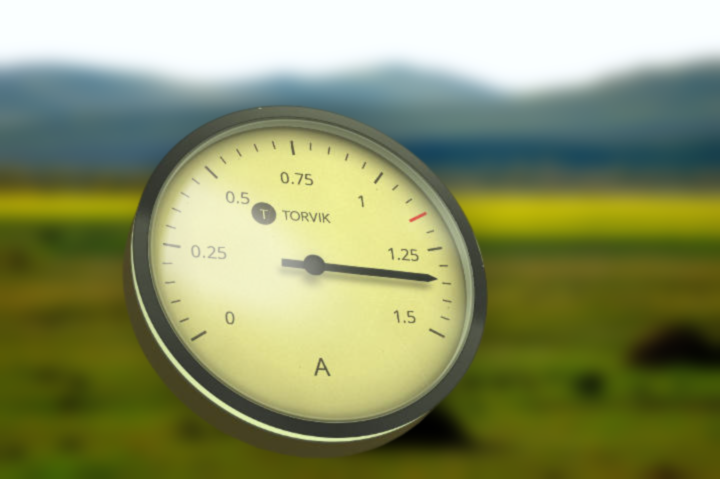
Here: 1.35 A
